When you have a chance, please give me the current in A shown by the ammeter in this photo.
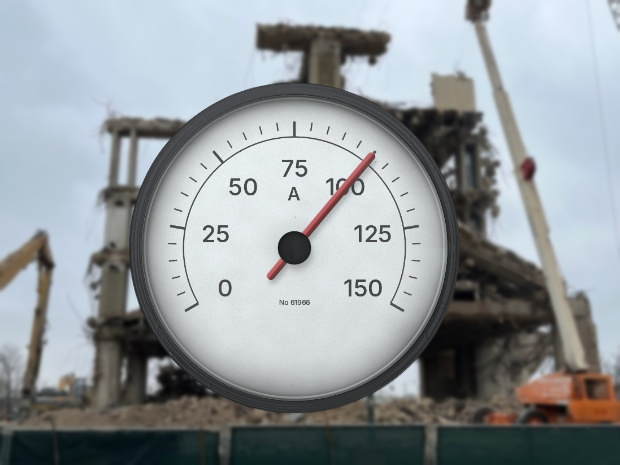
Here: 100 A
